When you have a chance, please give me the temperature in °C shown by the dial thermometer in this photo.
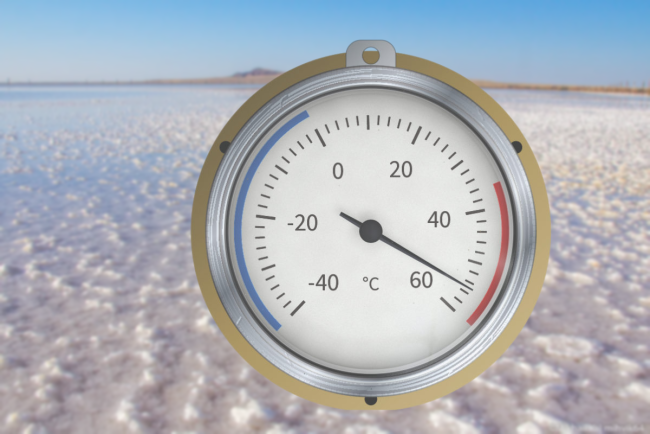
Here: 55 °C
